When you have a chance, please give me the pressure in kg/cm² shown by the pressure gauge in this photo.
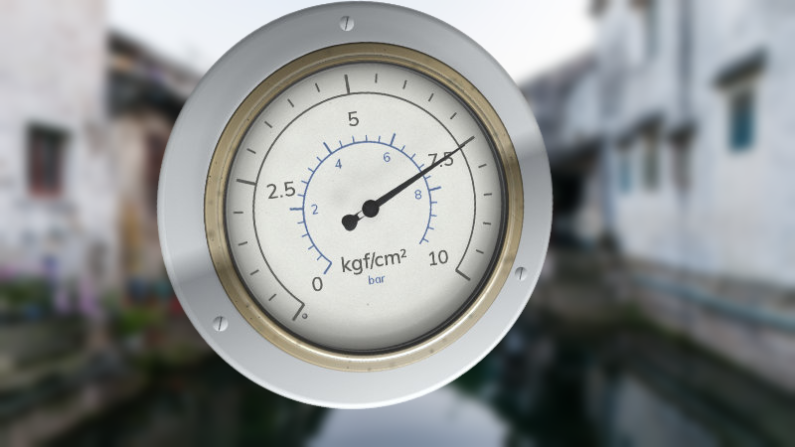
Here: 7.5 kg/cm²
